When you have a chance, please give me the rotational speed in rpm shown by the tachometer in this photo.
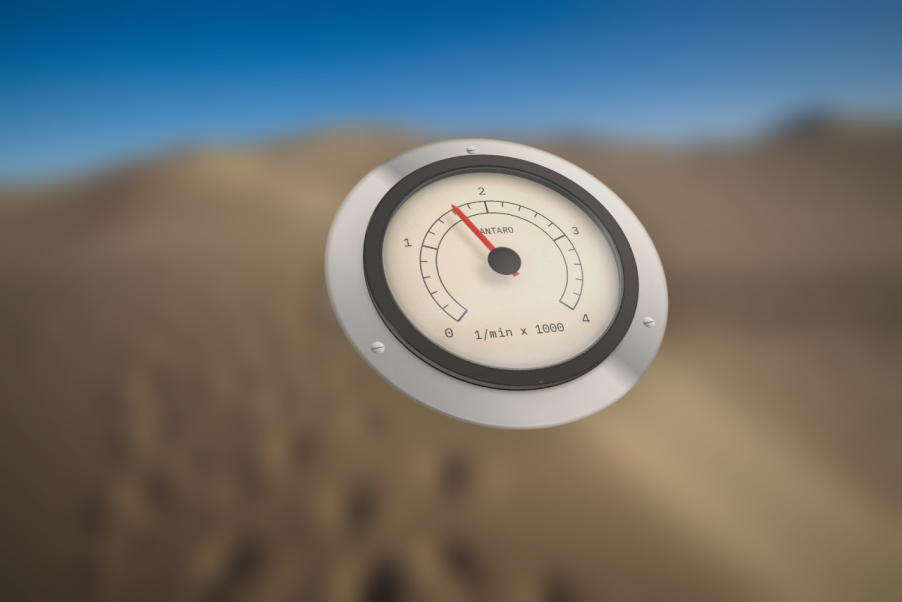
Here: 1600 rpm
